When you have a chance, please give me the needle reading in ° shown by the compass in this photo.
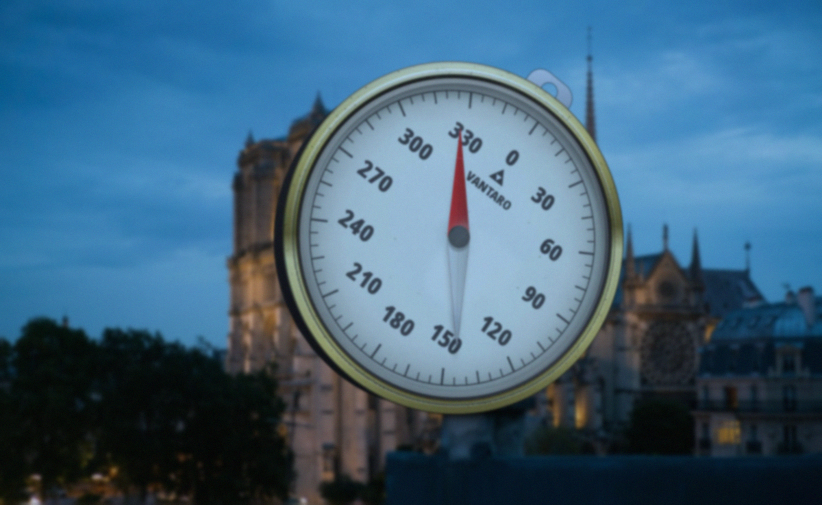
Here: 325 °
